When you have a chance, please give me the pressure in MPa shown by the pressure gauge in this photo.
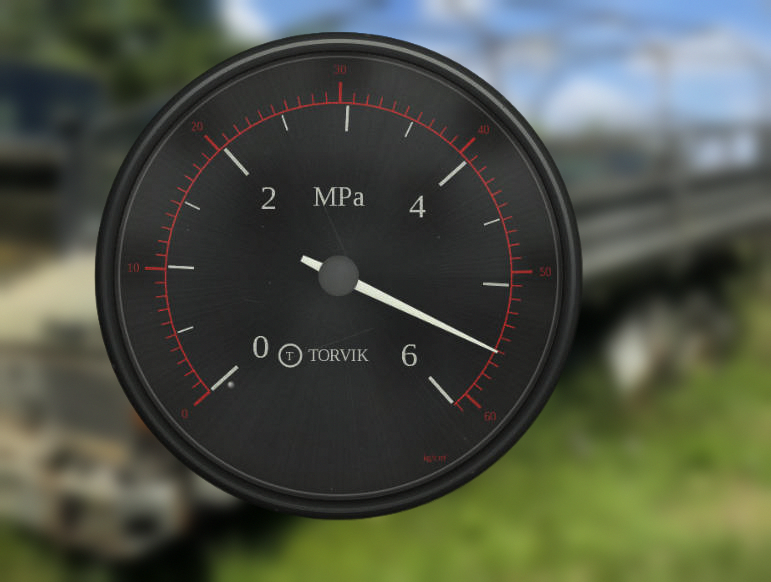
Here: 5.5 MPa
